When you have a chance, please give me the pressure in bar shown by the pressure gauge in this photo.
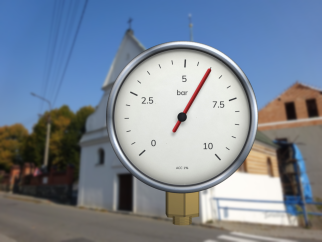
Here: 6 bar
